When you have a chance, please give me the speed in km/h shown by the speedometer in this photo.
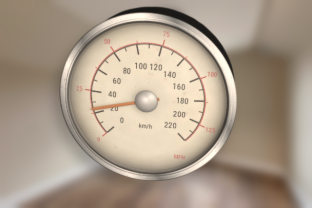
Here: 25 km/h
